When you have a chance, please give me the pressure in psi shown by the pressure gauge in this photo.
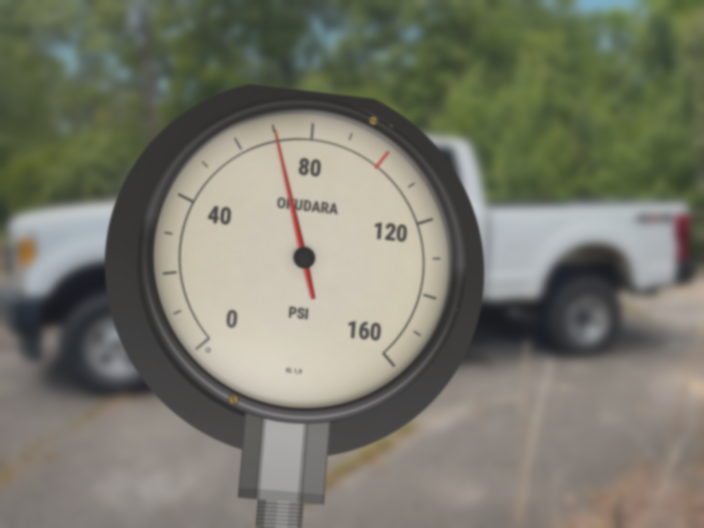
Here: 70 psi
